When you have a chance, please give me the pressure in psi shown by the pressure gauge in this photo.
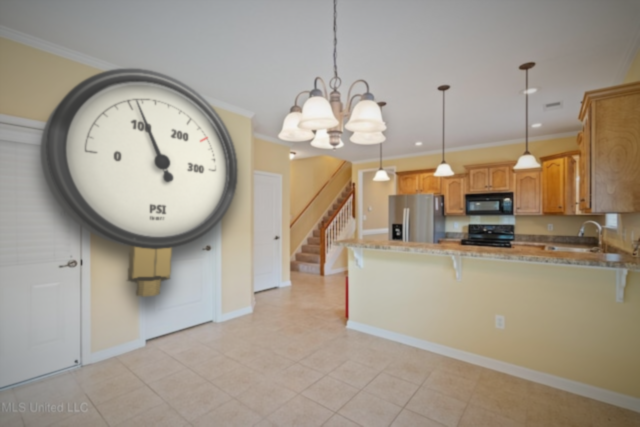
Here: 110 psi
